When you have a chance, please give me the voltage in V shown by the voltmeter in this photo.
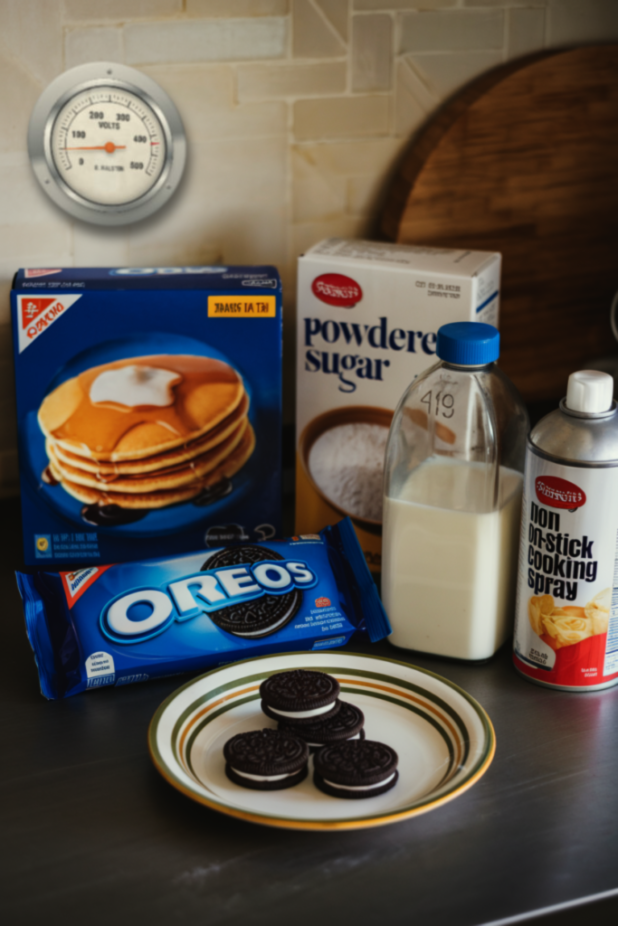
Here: 50 V
